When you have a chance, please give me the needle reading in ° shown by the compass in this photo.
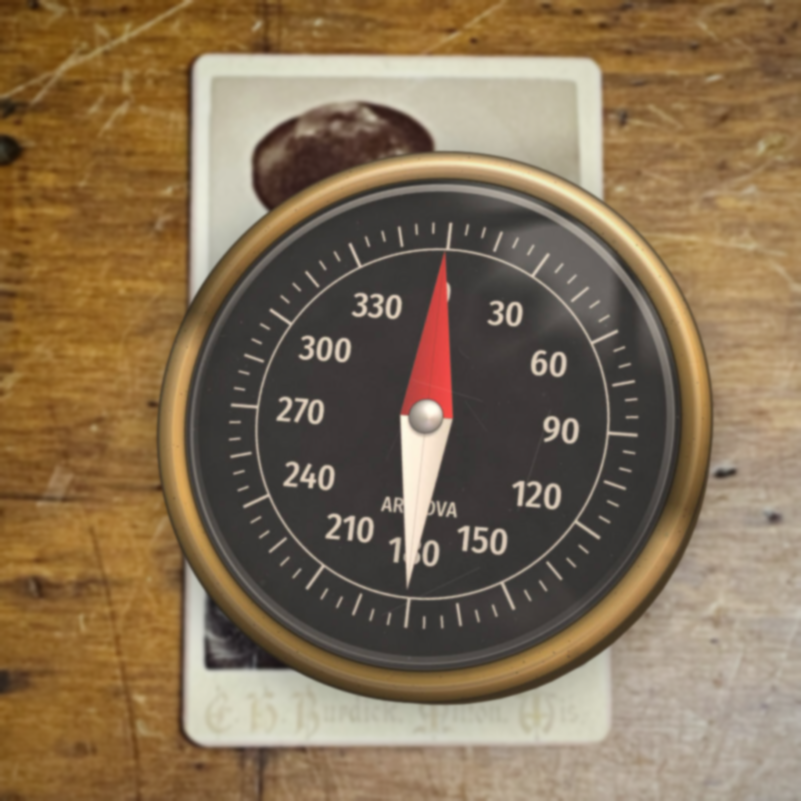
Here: 0 °
